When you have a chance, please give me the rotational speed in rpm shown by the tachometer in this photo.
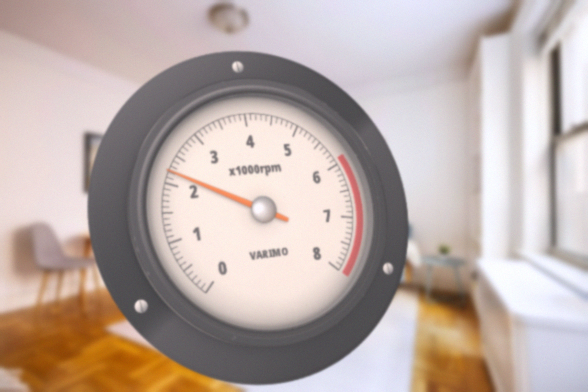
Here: 2200 rpm
